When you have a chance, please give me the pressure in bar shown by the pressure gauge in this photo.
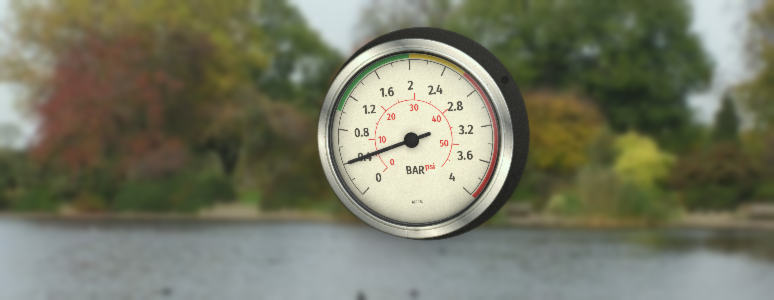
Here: 0.4 bar
